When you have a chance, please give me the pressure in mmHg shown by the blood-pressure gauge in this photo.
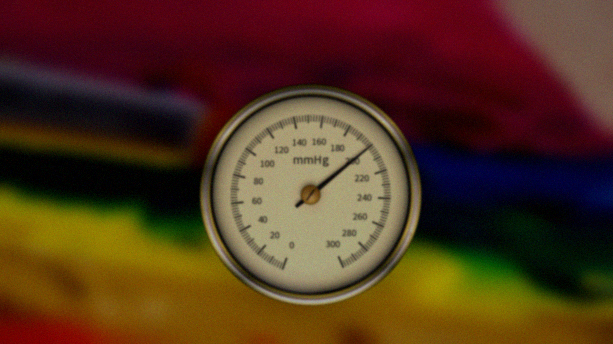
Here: 200 mmHg
